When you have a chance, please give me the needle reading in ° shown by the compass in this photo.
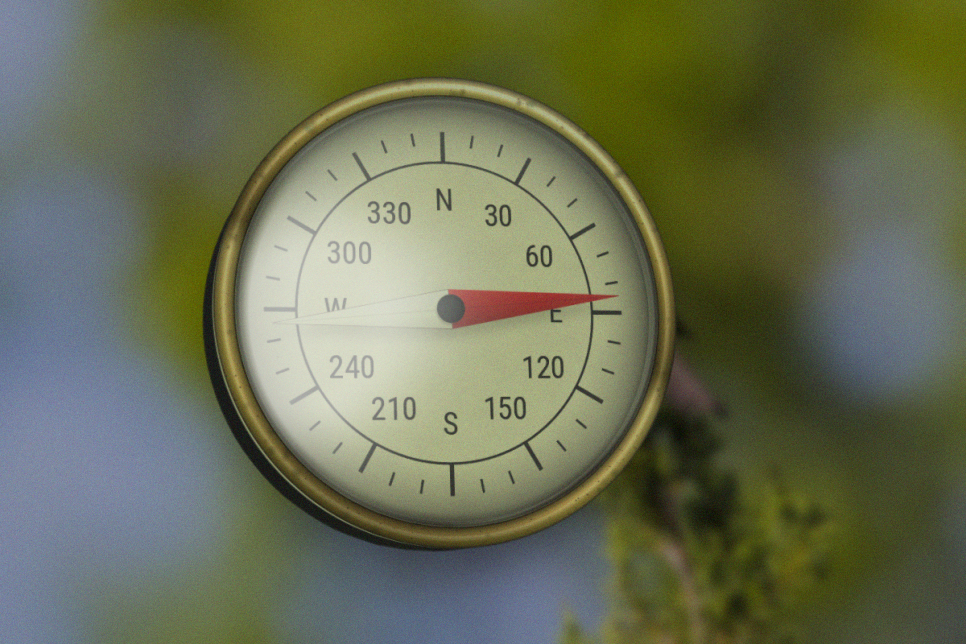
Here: 85 °
